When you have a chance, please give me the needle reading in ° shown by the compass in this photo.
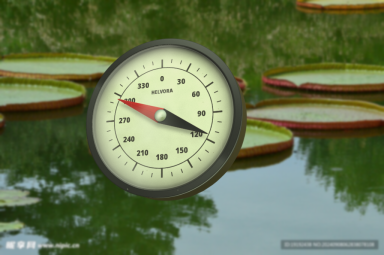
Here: 295 °
